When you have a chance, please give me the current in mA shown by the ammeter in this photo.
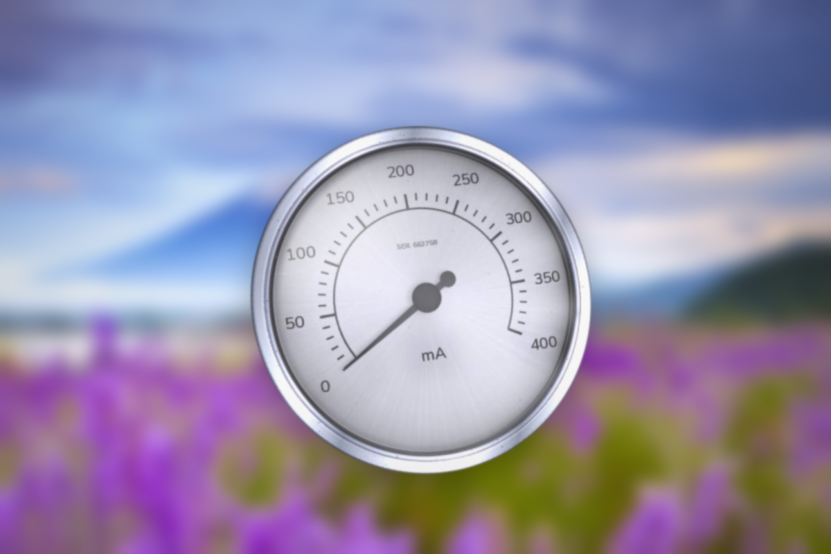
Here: 0 mA
